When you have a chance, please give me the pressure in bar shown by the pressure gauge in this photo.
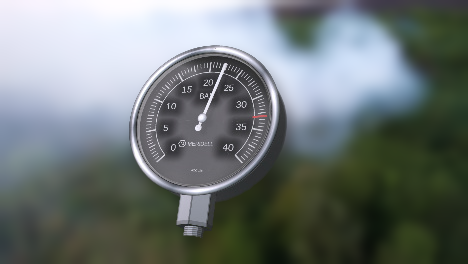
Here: 22.5 bar
